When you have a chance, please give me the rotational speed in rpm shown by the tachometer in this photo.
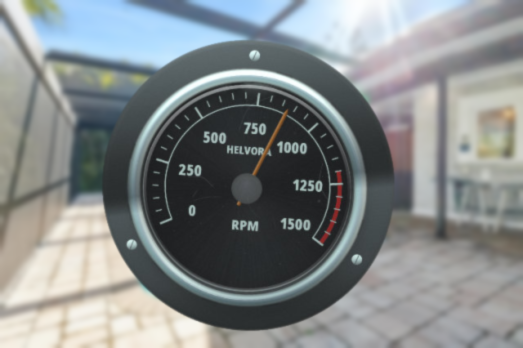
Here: 875 rpm
